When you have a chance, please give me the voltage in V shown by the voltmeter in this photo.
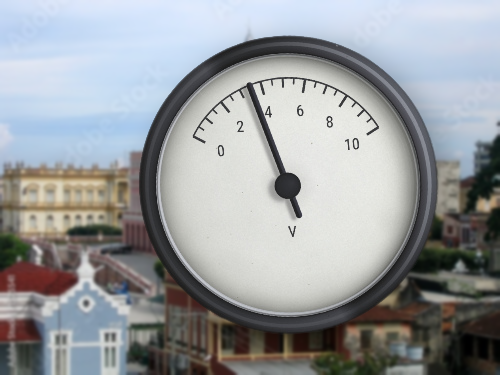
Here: 3.5 V
